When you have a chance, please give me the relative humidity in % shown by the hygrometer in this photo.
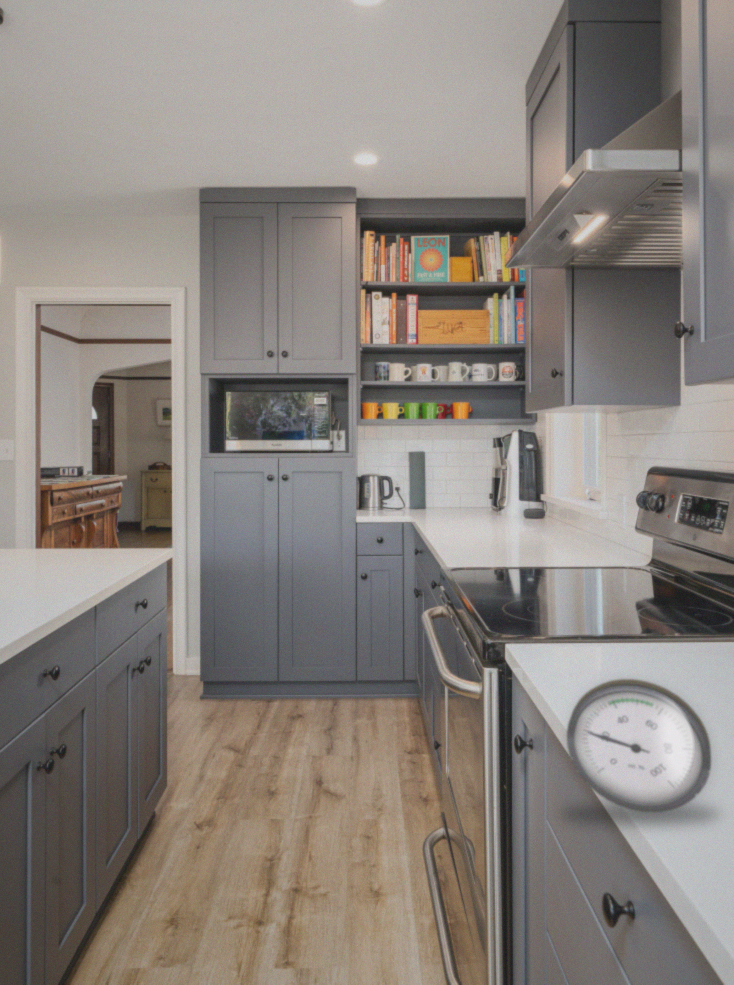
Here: 20 %
